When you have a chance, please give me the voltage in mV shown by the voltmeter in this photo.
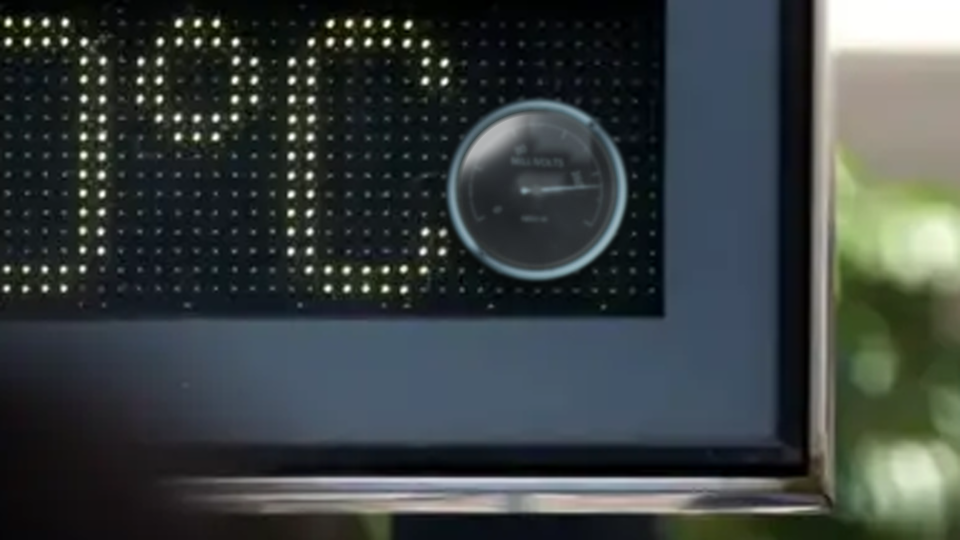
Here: 170 mV
